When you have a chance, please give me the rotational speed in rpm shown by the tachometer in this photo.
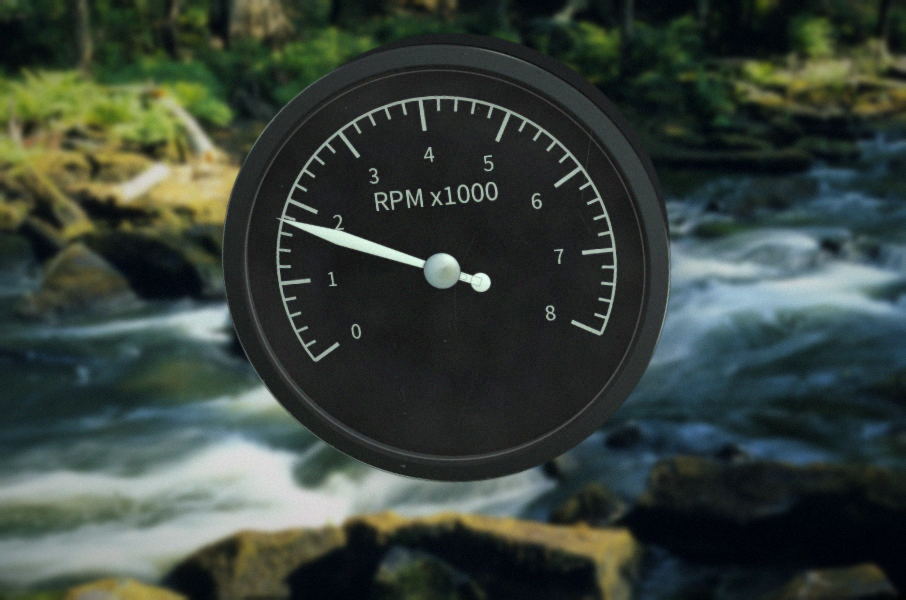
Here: 1800 rpm
